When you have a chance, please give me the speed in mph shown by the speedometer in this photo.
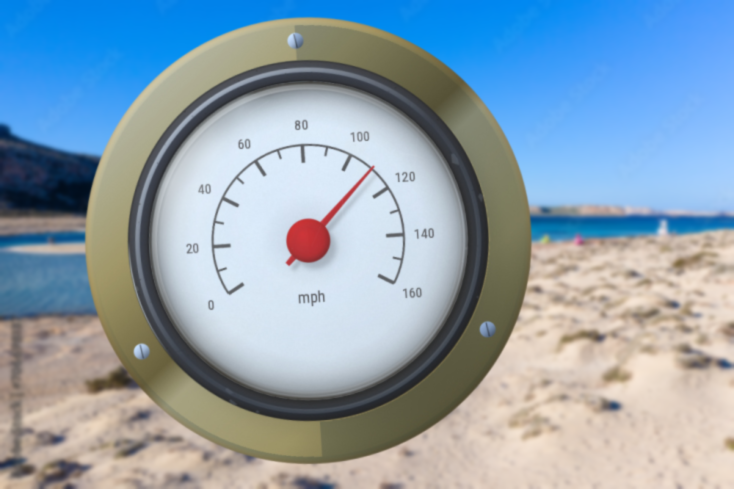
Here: 110 mph
